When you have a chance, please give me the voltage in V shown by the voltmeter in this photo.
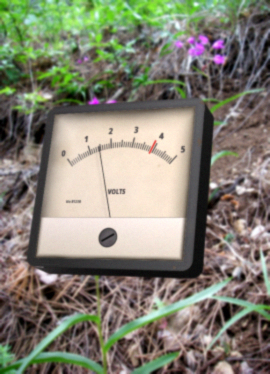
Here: 1.5 V
